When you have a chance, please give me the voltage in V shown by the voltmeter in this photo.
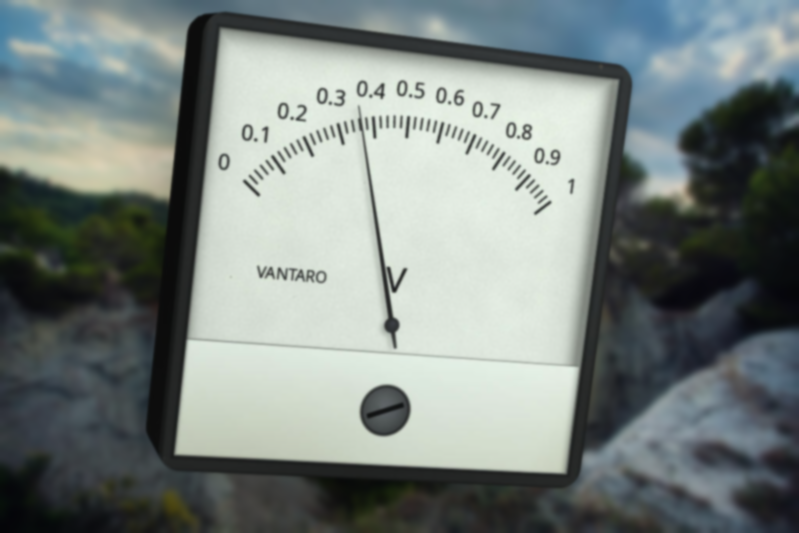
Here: 0.36 V
